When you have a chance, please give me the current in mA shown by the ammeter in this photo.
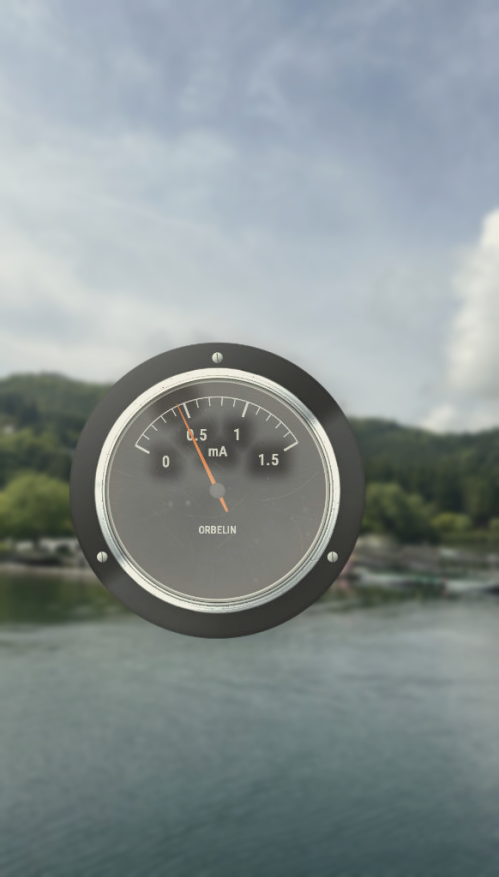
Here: 0.45 mA
